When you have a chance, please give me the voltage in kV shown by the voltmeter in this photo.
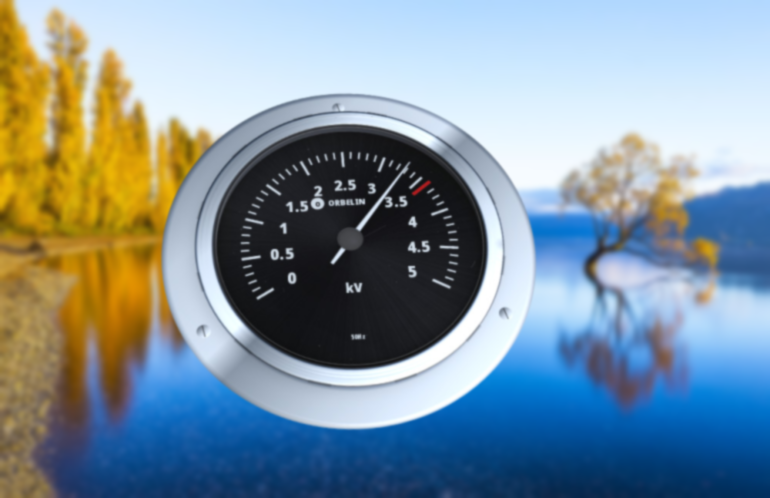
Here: 3.3 kV
